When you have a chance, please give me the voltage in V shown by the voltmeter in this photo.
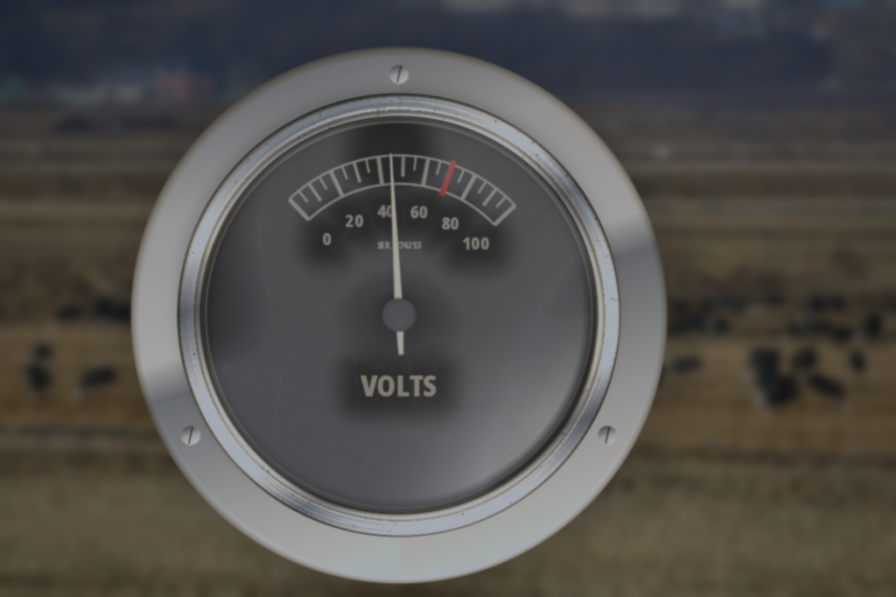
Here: 45 V
